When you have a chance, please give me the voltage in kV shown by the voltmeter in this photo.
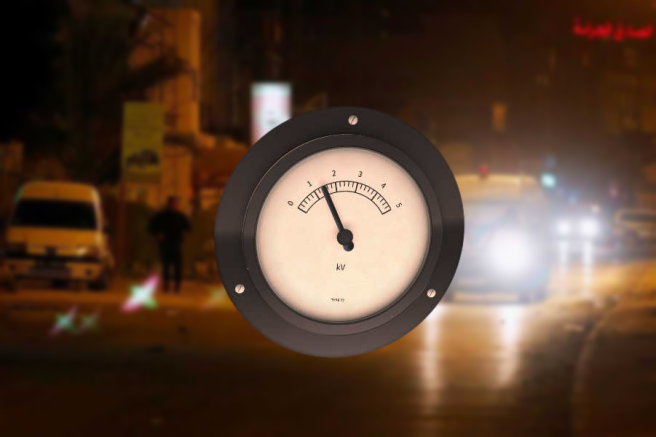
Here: 1.4 kV
